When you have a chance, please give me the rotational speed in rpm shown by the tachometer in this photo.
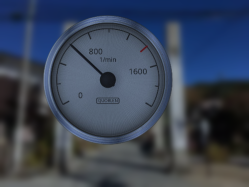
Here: 600 rpm
